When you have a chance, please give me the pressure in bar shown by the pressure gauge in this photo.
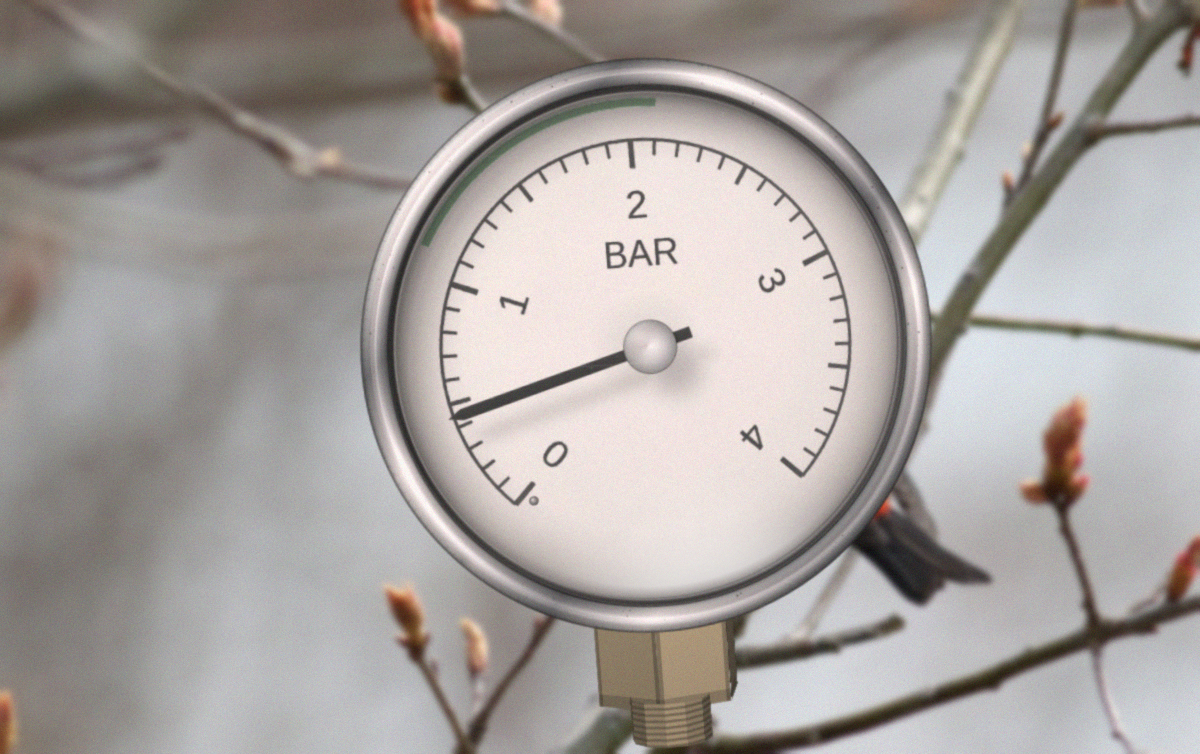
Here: 0.45 bar
